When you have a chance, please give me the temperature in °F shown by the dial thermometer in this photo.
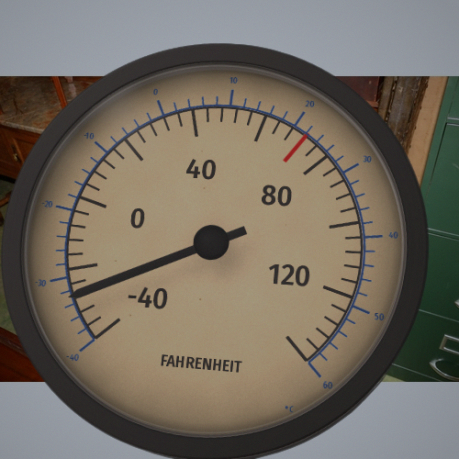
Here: -28 °F
